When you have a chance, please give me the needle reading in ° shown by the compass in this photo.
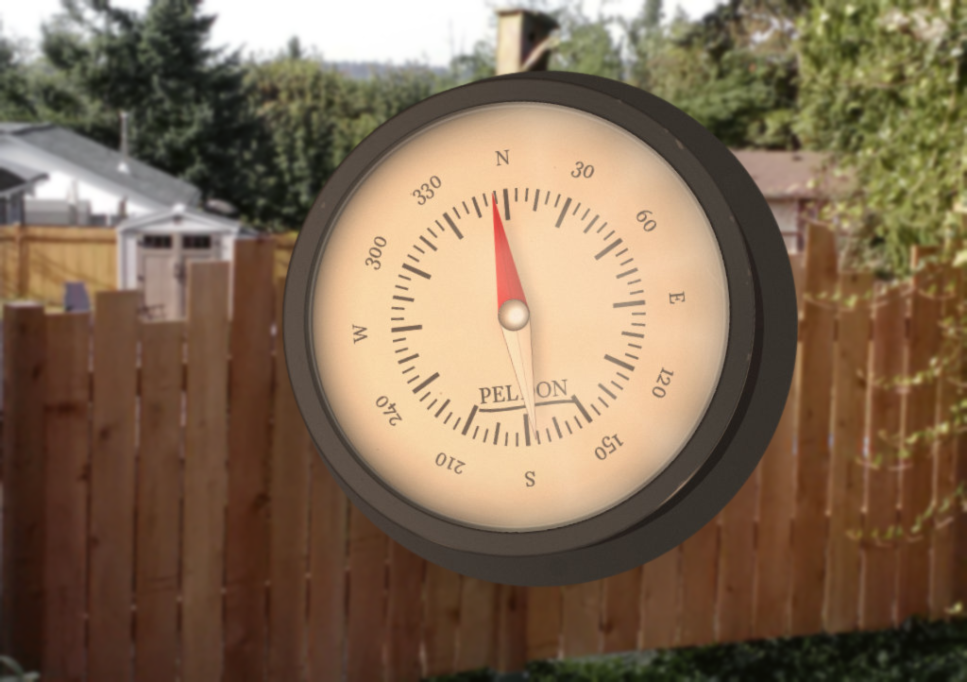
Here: 355 °
